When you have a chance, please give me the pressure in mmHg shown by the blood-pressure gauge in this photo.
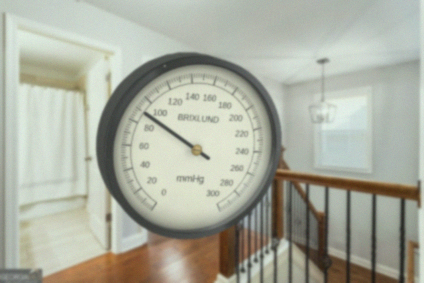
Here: 90 mmHg
